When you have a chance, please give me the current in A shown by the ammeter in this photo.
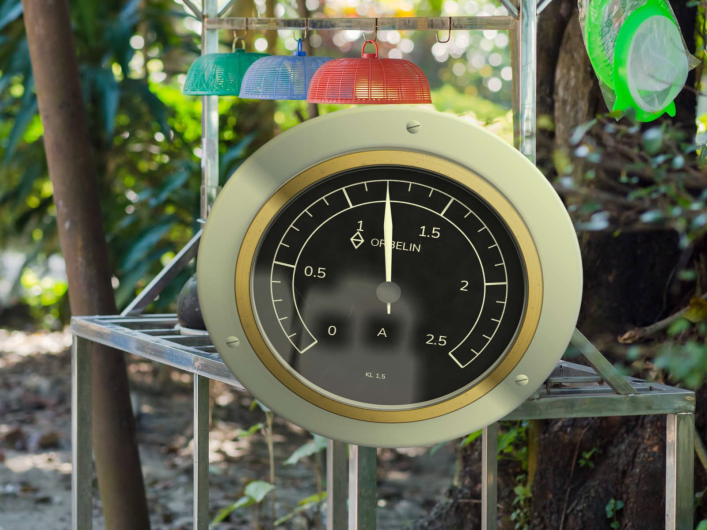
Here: 1.2 A
